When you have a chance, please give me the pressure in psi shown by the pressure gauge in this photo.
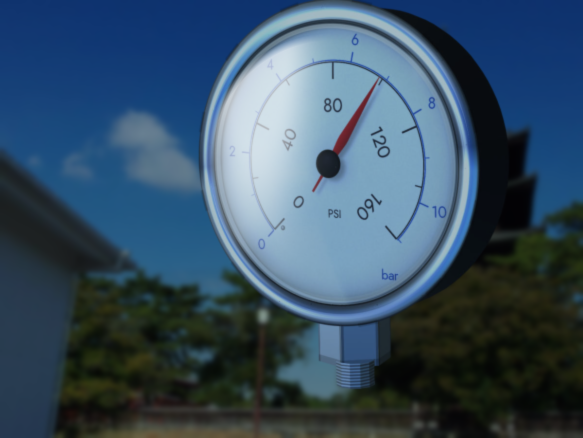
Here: 100 psi
